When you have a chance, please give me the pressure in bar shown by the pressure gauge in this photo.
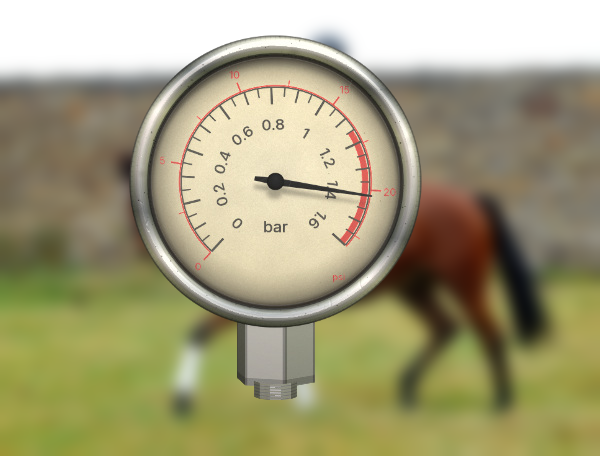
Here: 1.4 bar
